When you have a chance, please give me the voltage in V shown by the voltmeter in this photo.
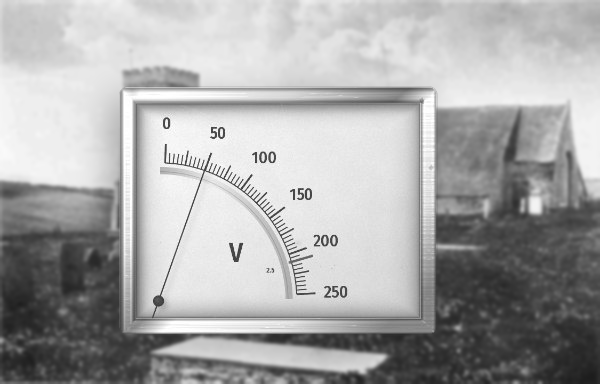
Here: 50 V
